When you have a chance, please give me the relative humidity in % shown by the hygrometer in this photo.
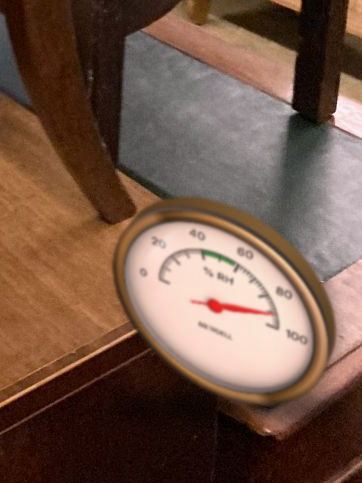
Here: 90 %
